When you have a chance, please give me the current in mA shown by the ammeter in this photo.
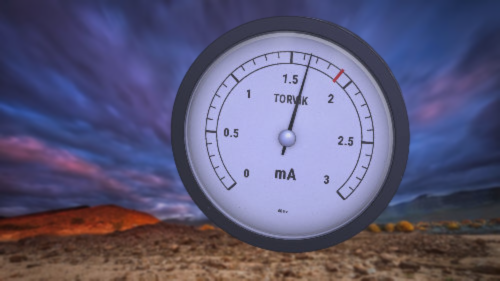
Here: 1.65 mA
